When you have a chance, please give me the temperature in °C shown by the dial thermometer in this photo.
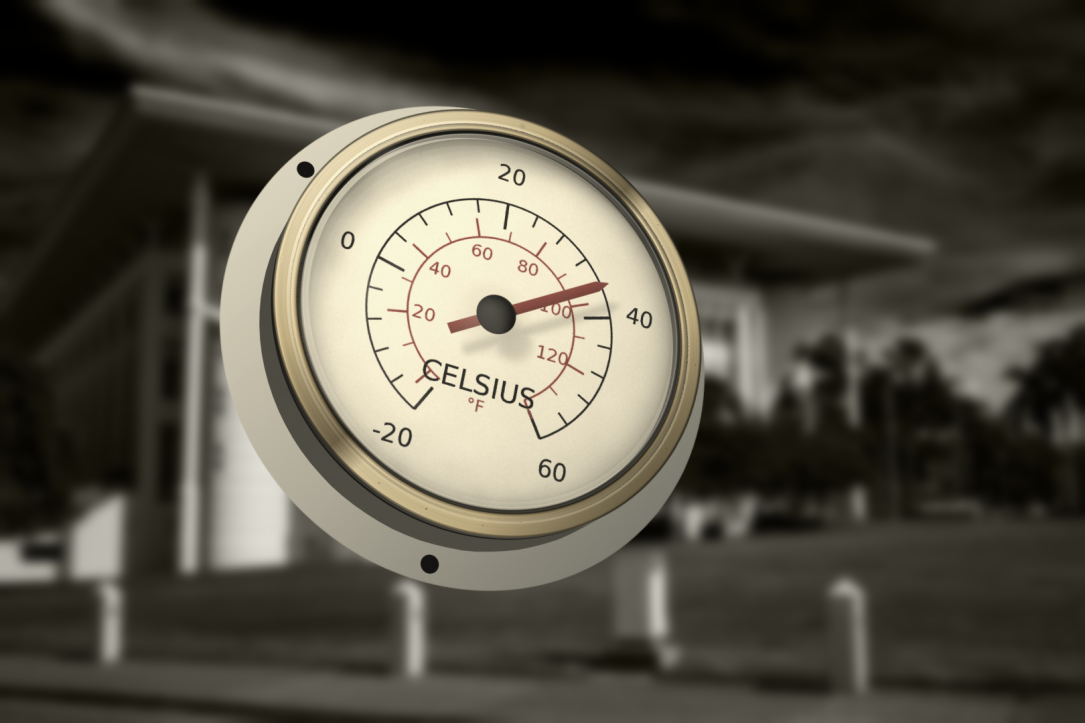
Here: 36 °C
